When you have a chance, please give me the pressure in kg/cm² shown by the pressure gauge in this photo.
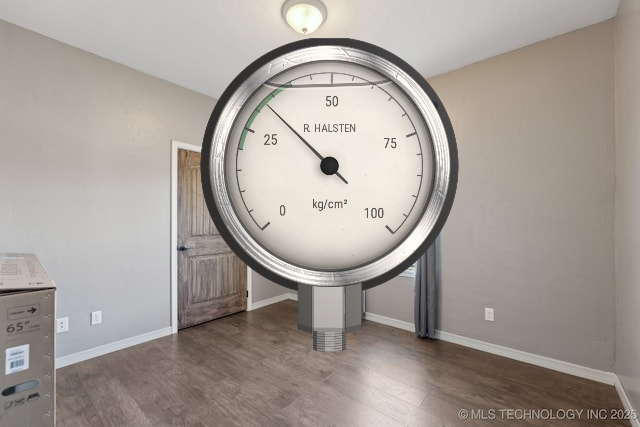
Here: 32.5 kg/cm²
